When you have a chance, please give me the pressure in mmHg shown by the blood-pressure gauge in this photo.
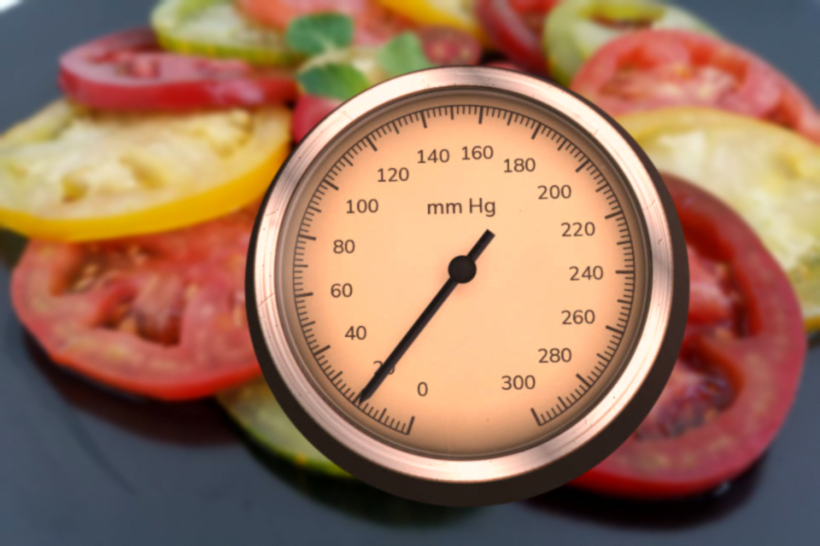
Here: 18 mmHg
